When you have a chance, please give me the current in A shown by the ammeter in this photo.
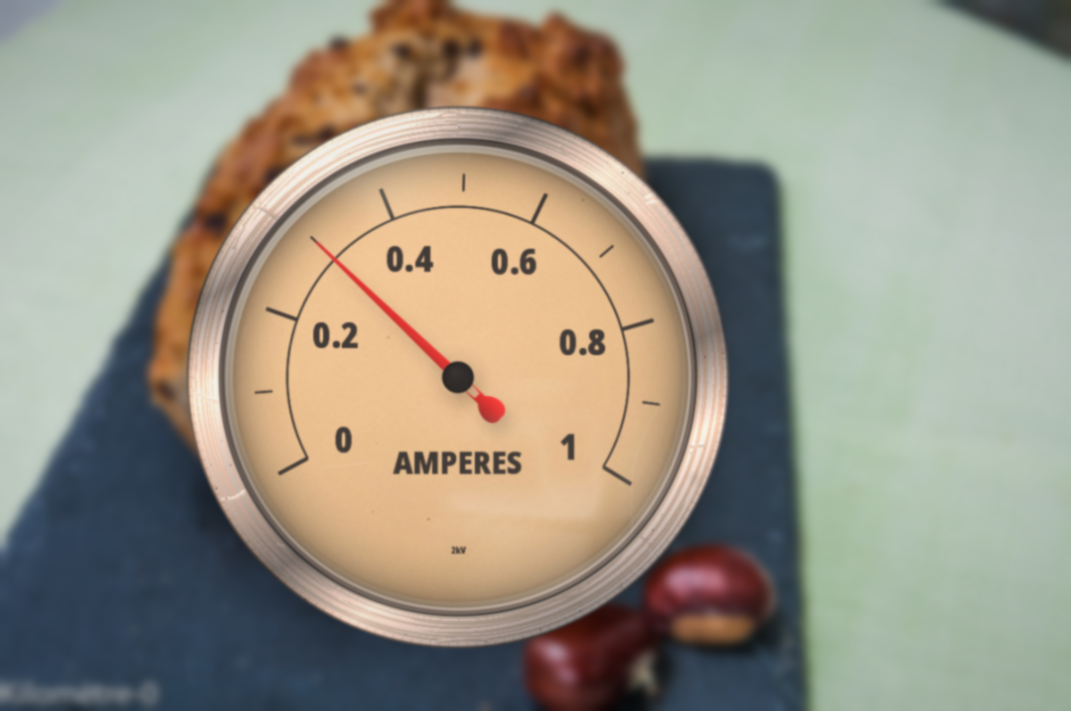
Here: 0.3 A
